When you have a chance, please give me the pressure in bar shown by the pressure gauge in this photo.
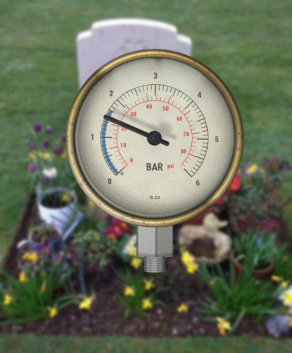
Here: 1.5 bar
